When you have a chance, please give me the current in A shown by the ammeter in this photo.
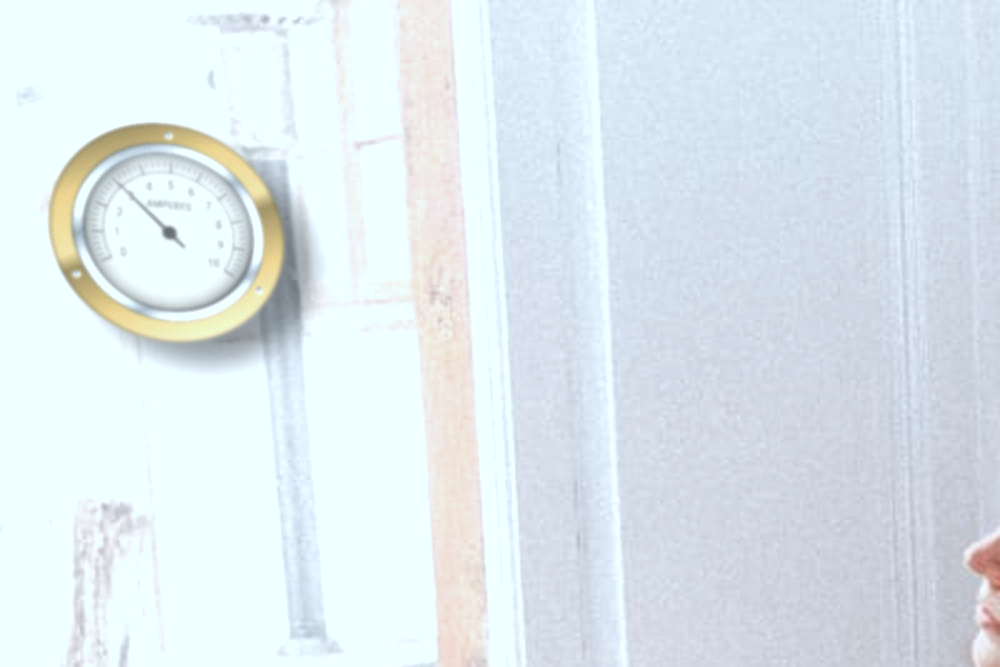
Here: 3 A
